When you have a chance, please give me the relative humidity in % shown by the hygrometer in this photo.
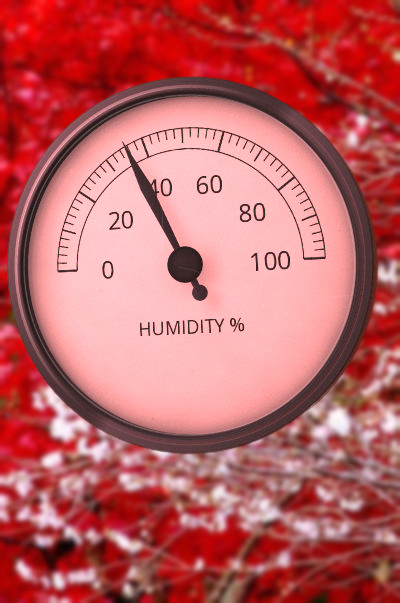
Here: 36 %
